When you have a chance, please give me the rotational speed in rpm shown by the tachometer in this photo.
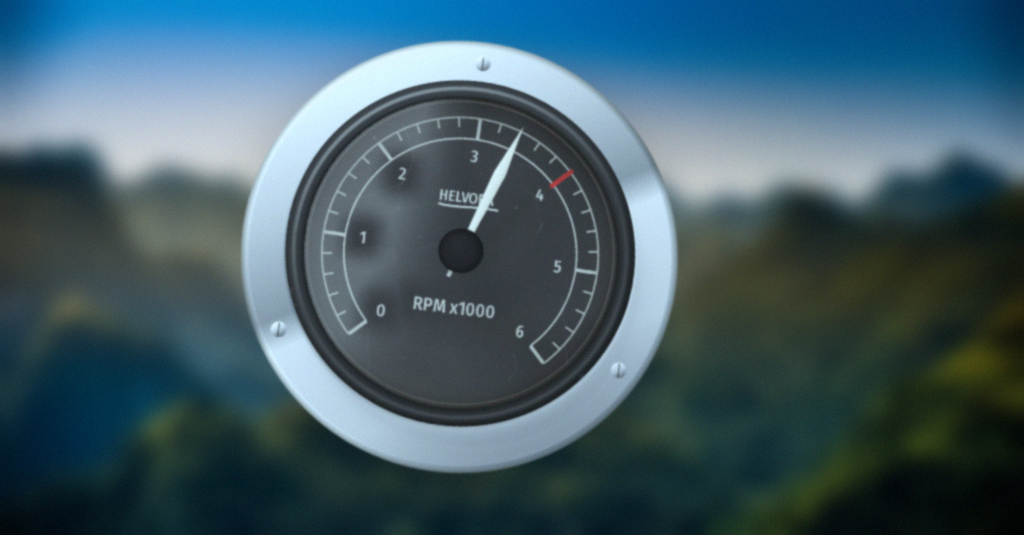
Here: 3400 rpm
